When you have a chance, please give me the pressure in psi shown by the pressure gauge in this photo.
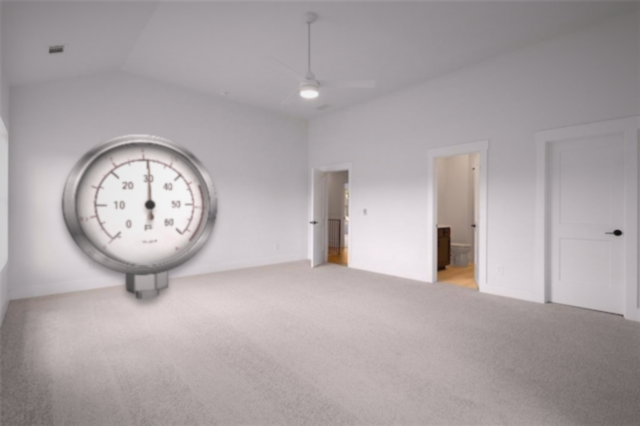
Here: 30 psi
